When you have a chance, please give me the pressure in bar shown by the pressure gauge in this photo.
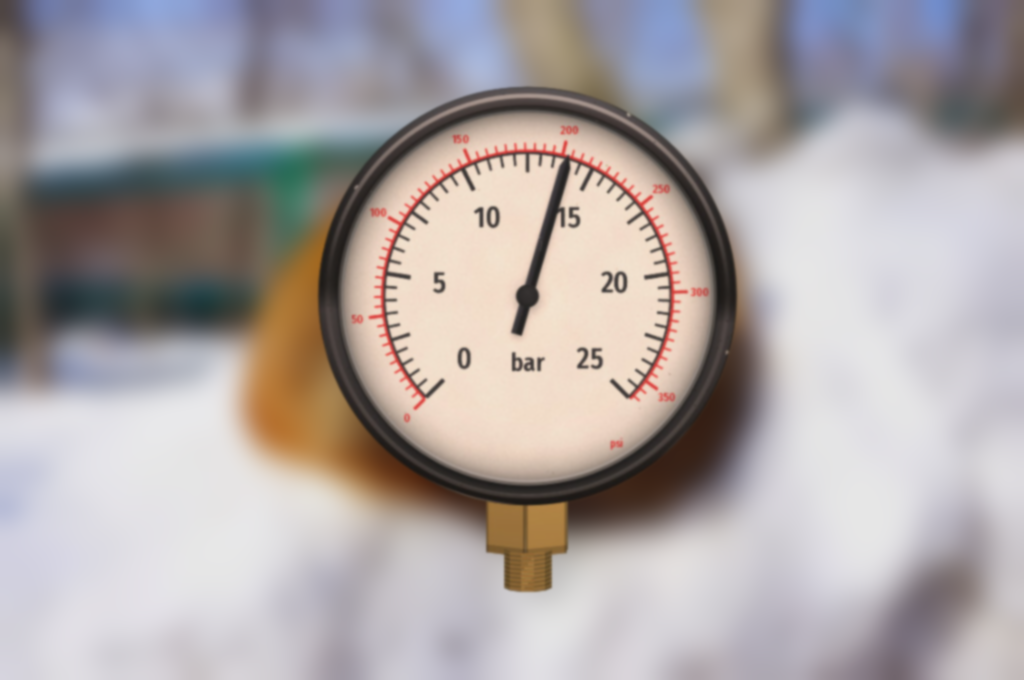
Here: 14 bar
